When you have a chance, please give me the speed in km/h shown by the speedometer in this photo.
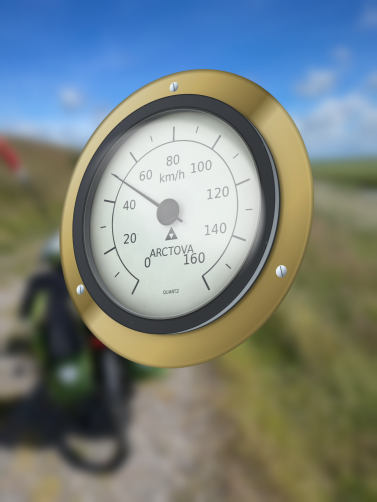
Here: 50 km/h
